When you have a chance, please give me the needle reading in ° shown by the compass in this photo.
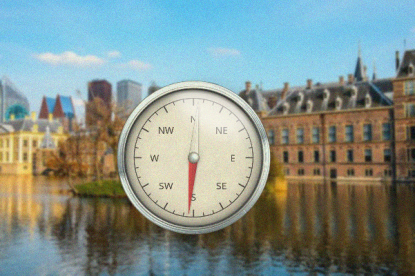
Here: 185 °
